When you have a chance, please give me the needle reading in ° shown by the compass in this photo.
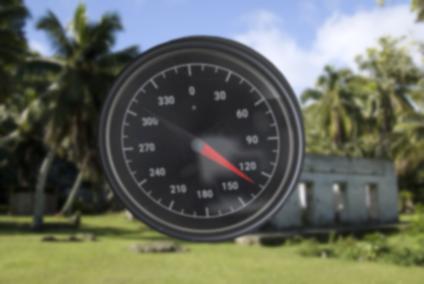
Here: 130 °
